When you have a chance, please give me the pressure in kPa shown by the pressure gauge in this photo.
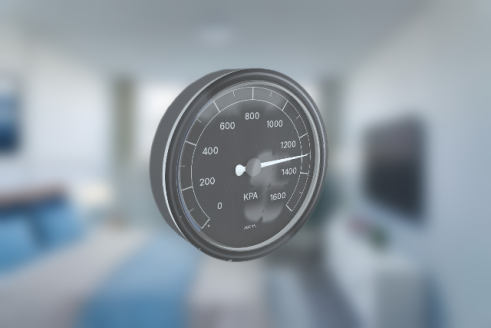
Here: 1300 kPa
